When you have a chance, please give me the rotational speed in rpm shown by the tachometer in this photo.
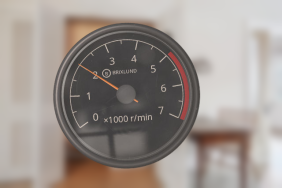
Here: 2000 rpm
